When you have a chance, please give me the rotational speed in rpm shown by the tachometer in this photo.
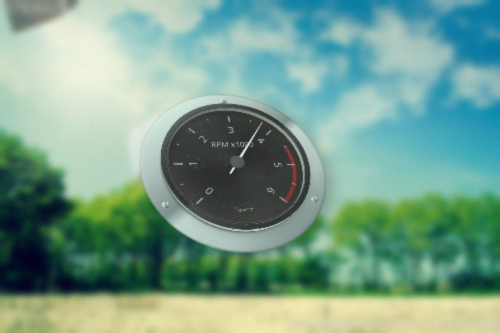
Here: 3750 rpm
